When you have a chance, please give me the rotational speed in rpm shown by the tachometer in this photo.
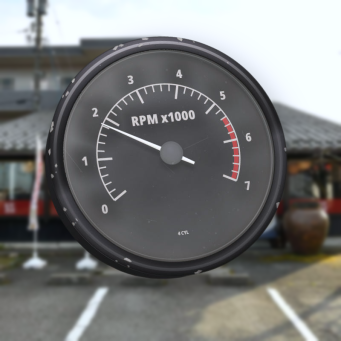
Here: 1800 rpm
